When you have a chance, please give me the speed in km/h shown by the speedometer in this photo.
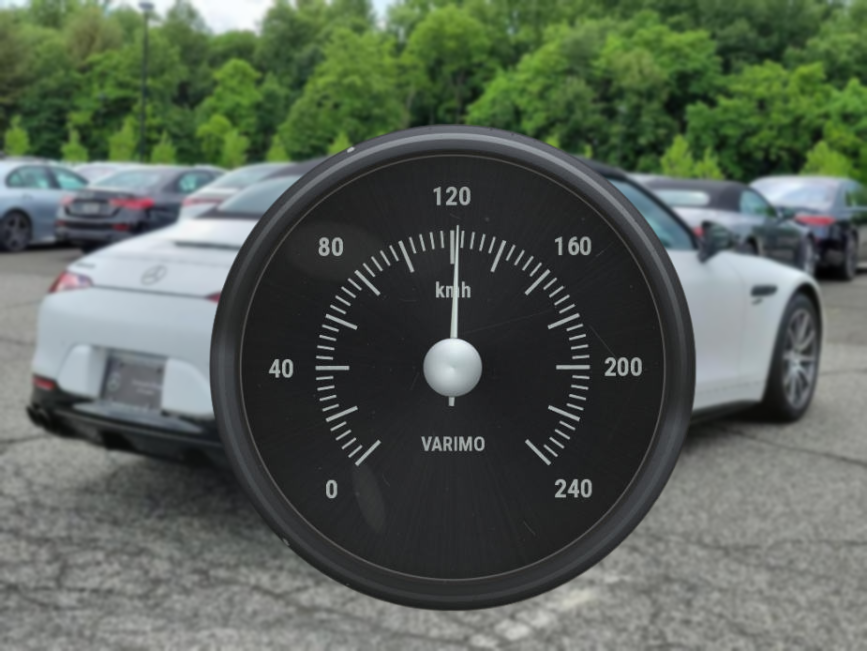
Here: 122 km/h
